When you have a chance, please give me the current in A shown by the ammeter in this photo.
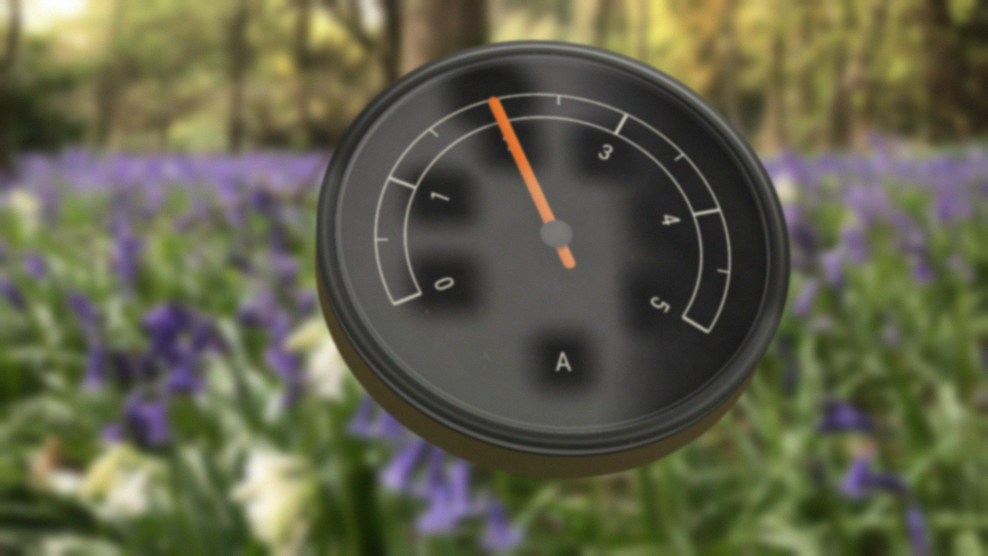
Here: 2 A
